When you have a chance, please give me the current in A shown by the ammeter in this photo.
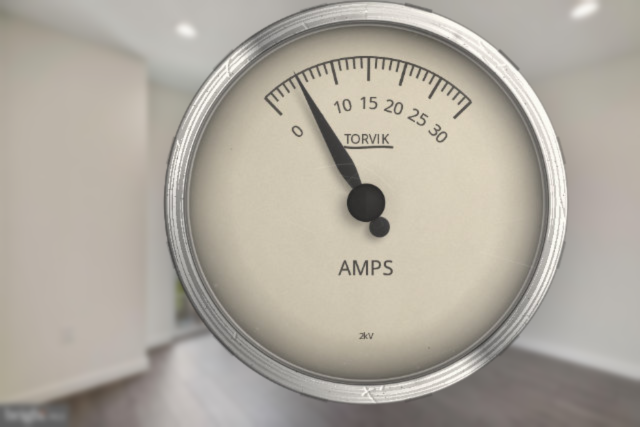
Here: 5 A
